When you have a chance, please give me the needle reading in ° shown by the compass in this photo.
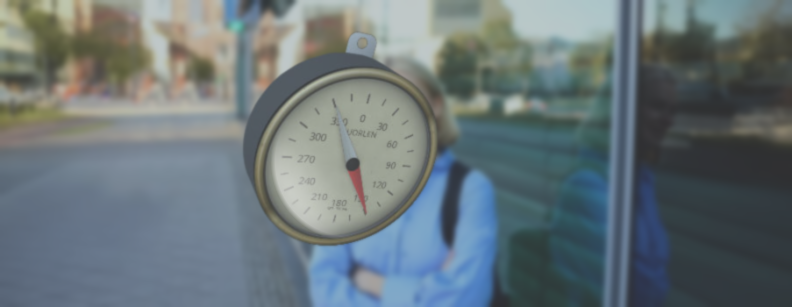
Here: 150 °
